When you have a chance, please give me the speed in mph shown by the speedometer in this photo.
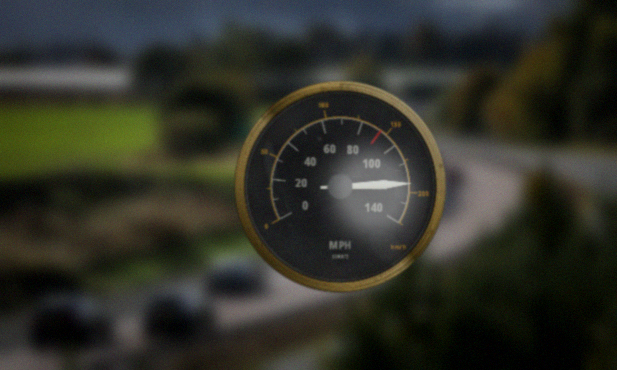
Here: 120 mph
